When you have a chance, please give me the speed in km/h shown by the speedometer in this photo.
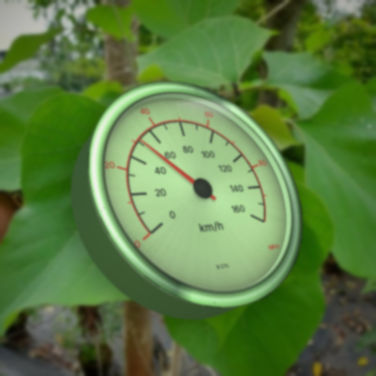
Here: 50 km/h
